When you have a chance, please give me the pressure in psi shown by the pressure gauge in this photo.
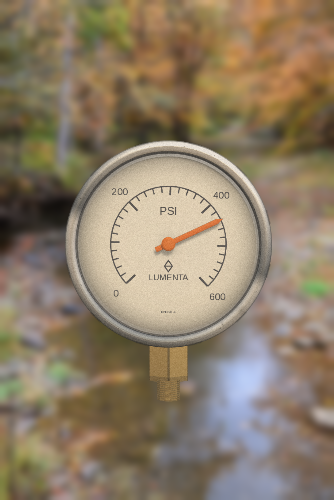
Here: 440 psi
